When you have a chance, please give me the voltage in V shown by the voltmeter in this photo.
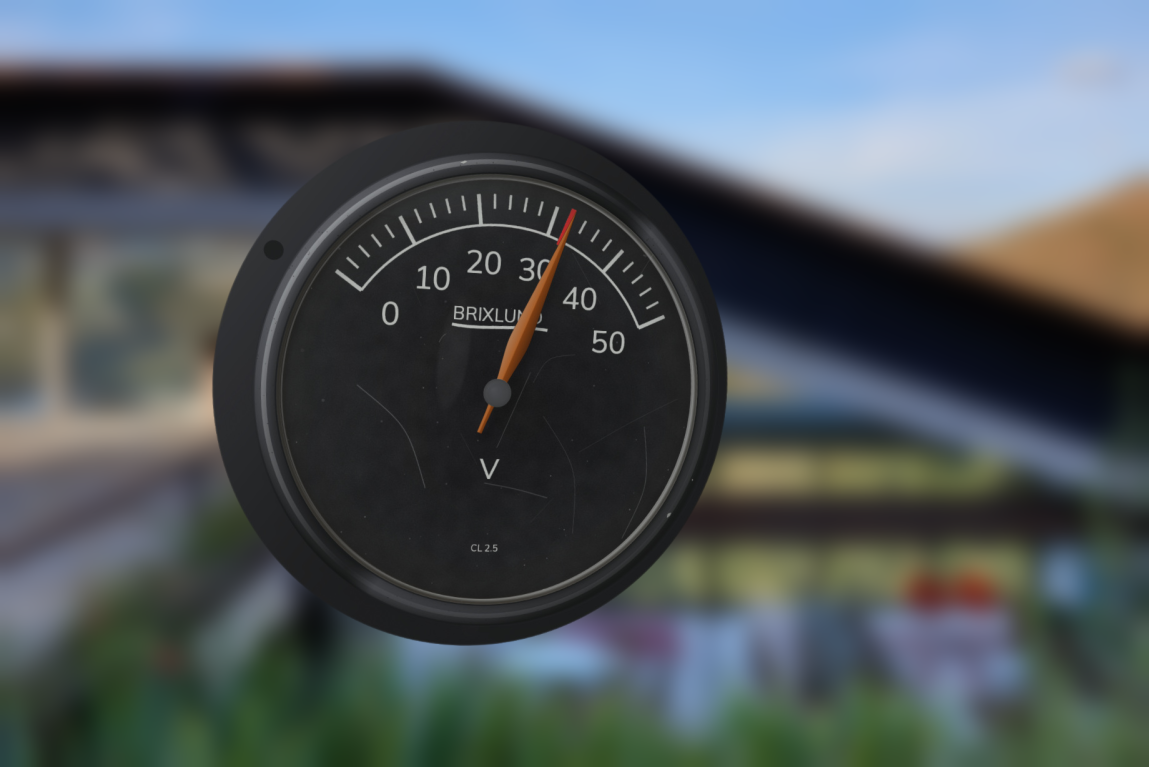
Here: 32 V
